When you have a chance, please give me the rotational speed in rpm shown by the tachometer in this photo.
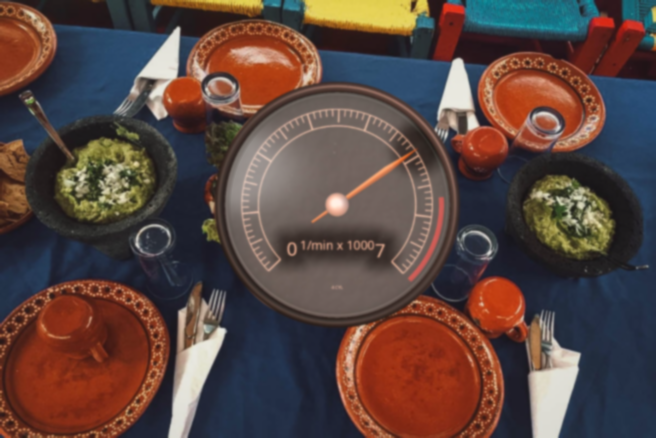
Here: 4900 rpm
